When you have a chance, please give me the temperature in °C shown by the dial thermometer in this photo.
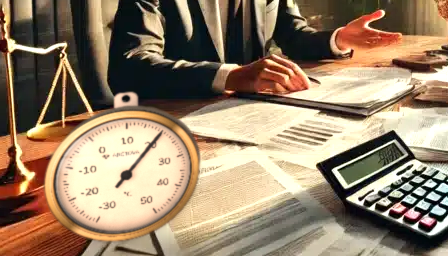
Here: 20 °C
